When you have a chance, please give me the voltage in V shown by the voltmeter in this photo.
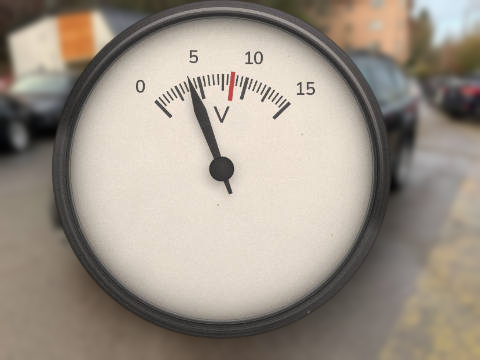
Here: 4 V
